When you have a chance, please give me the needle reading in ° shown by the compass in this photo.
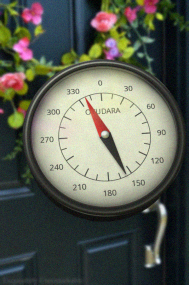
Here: 337.5 °
